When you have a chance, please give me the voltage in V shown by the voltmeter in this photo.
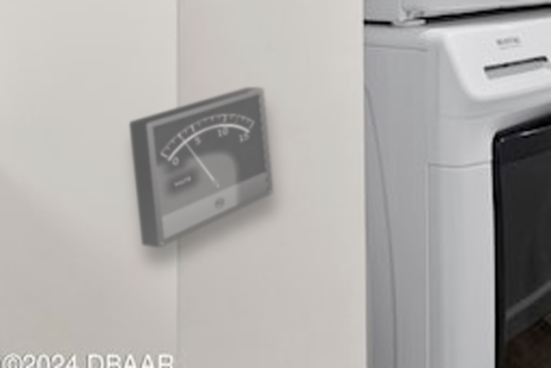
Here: 3 V
